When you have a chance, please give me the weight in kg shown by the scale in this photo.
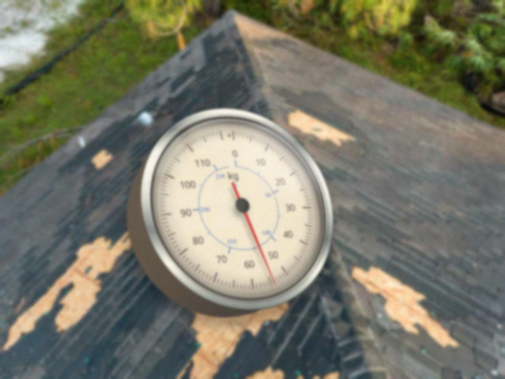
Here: 55 kg
